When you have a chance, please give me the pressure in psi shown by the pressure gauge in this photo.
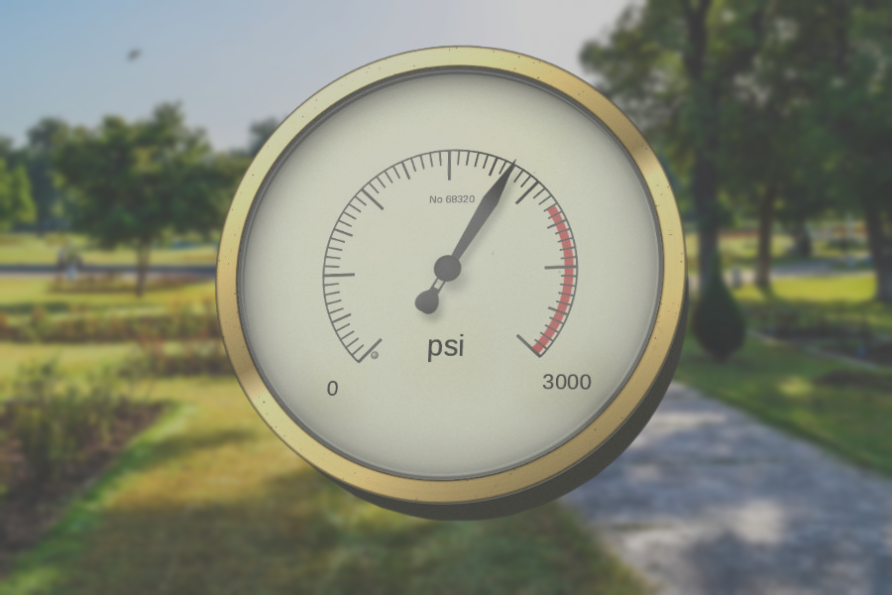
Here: 1850 psi
